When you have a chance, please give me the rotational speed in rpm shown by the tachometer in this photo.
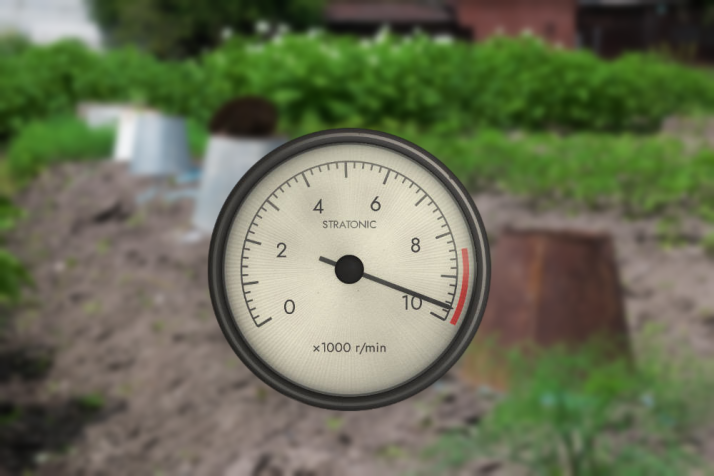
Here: 9700 rpm
